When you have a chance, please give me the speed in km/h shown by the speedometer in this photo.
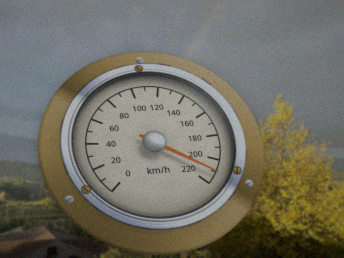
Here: 210 km/h
